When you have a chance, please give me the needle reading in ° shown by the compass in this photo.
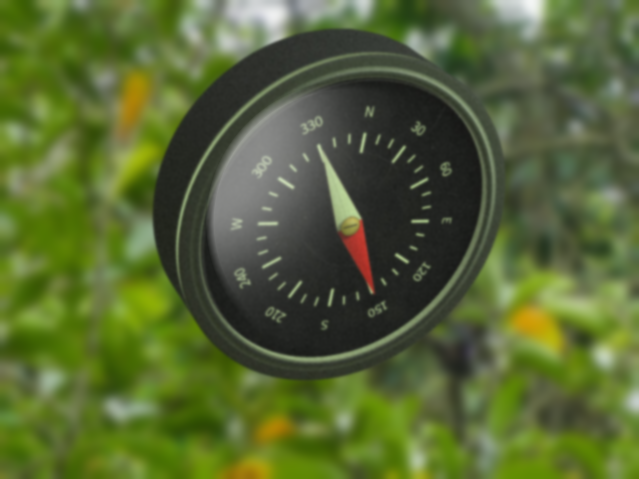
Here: 150 °
